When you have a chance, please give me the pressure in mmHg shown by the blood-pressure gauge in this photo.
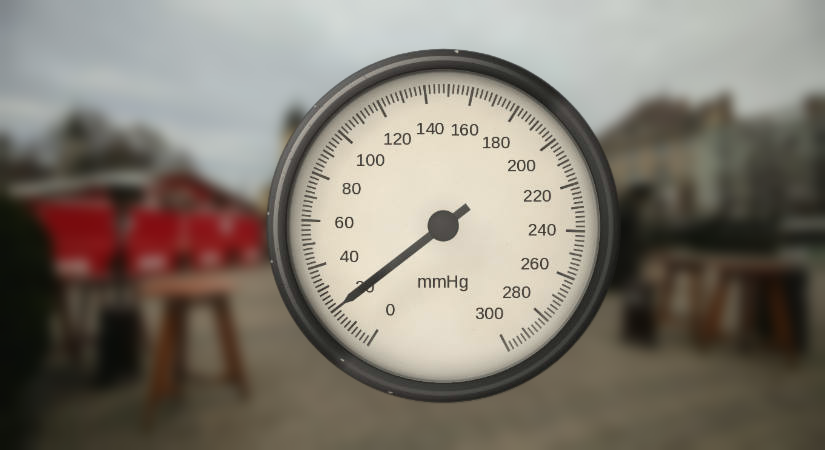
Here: 20 mmHg
